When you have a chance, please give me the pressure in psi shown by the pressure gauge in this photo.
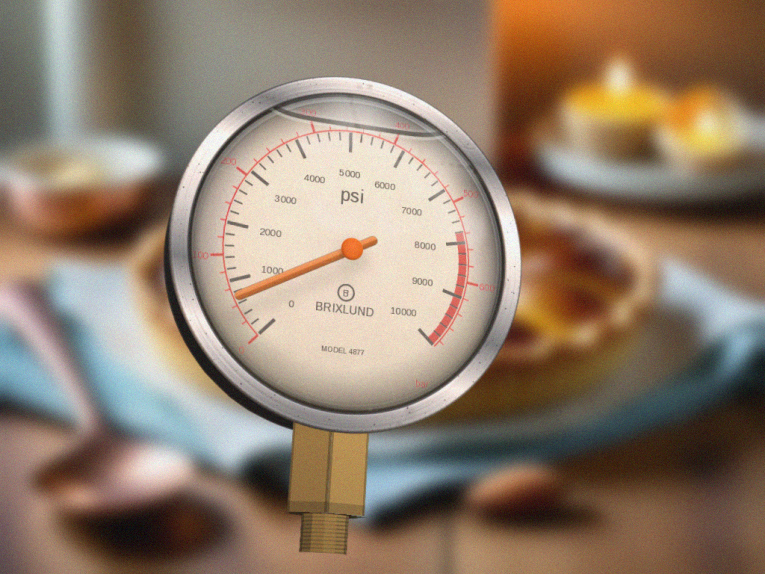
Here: 700 psi
